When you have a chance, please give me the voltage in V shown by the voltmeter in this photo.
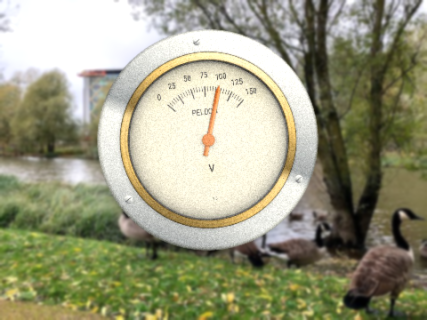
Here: 100 V
